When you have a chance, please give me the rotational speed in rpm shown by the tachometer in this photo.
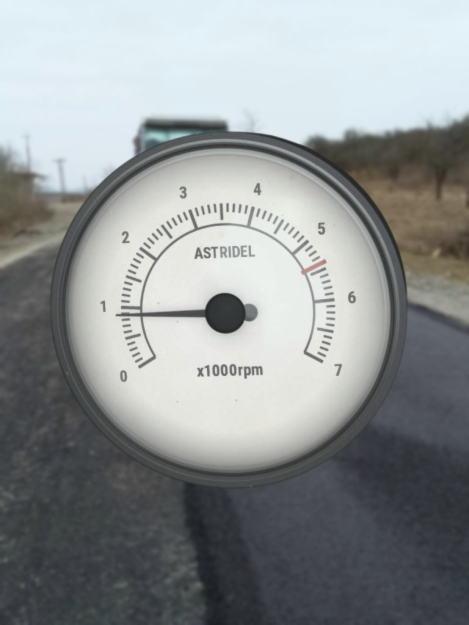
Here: 900 rpm
